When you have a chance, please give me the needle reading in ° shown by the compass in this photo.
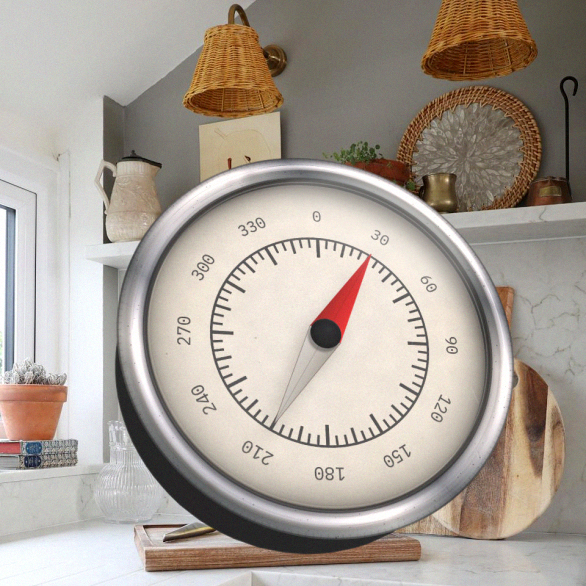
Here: 30 °
